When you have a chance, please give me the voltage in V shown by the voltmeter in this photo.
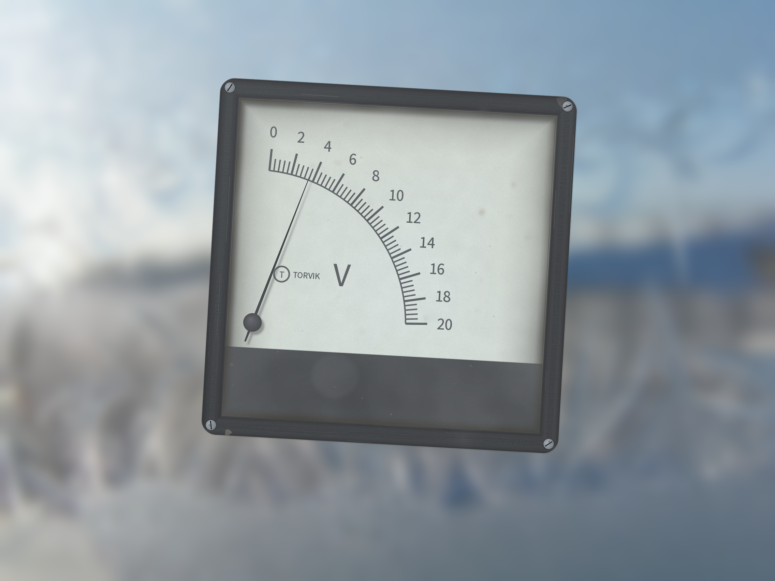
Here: 3.6 V
